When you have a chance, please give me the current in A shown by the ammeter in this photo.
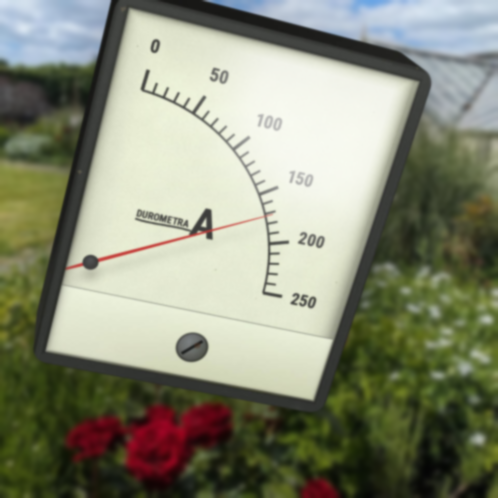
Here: 170 A
